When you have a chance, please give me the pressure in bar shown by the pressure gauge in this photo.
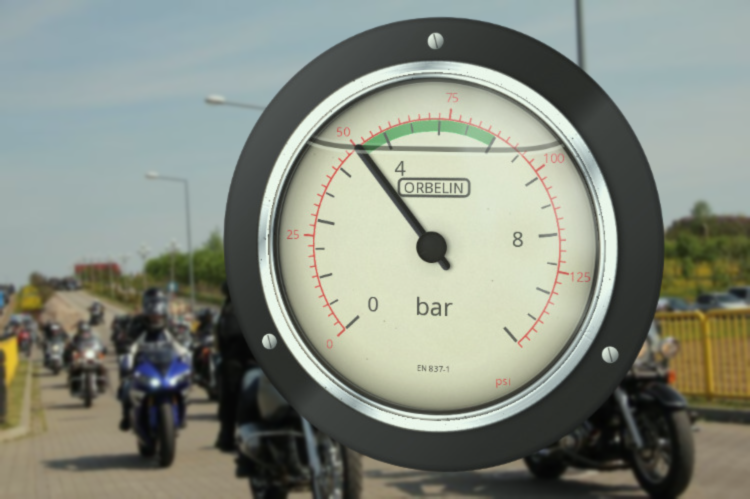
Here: 3.5 bar
